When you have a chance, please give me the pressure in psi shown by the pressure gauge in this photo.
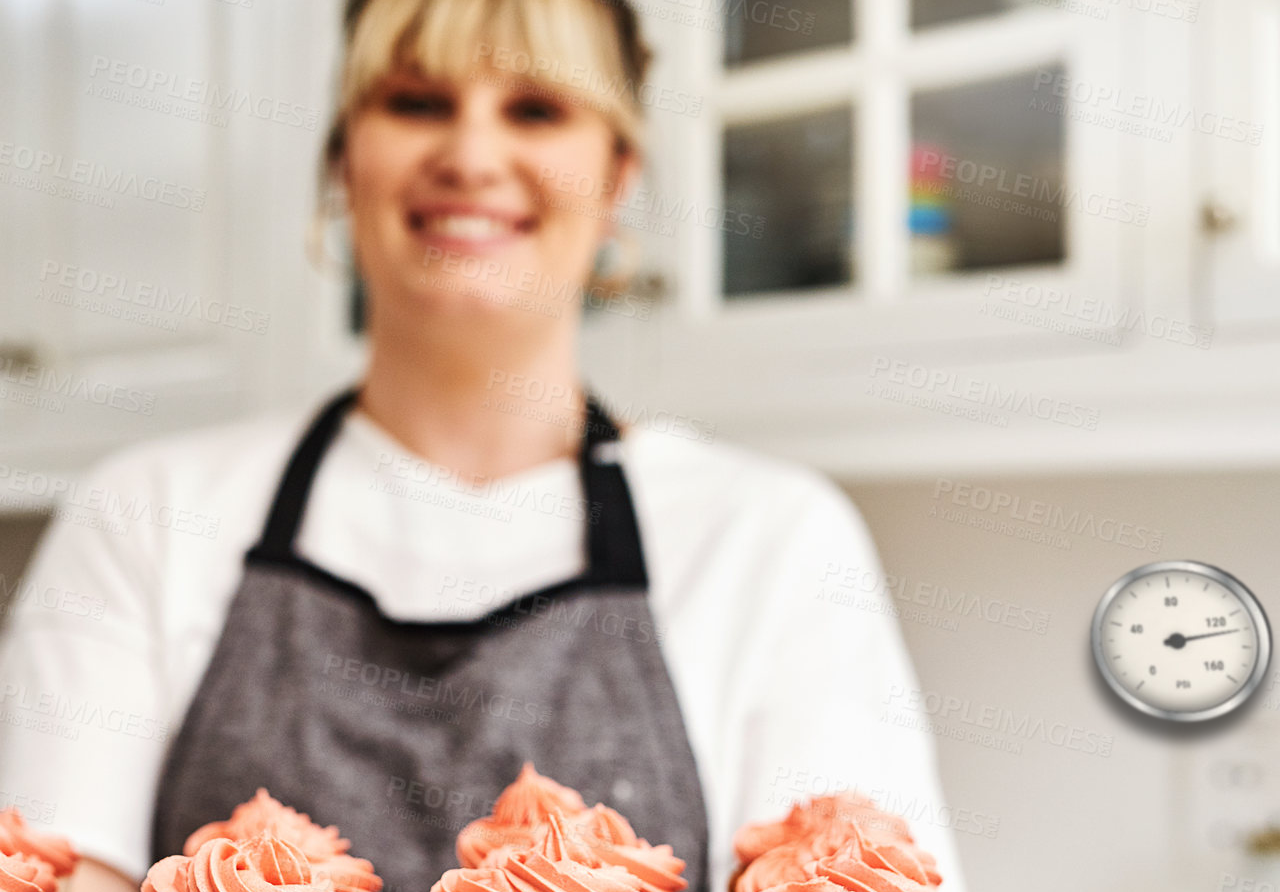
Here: 130 psi
